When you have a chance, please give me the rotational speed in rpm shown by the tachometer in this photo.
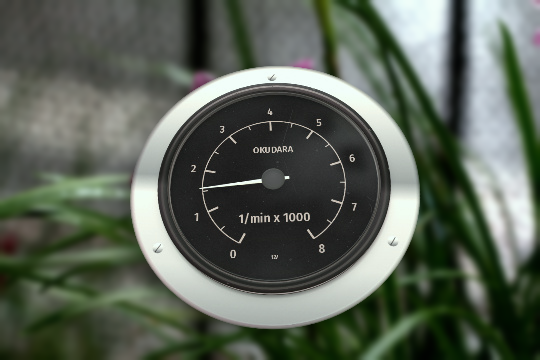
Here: 1500 rpm
